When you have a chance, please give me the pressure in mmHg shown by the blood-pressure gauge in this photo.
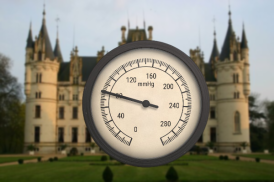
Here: 80 mmHg
